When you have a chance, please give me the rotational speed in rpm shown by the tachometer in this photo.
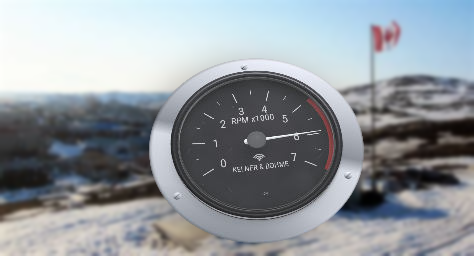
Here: 6000 rpm
